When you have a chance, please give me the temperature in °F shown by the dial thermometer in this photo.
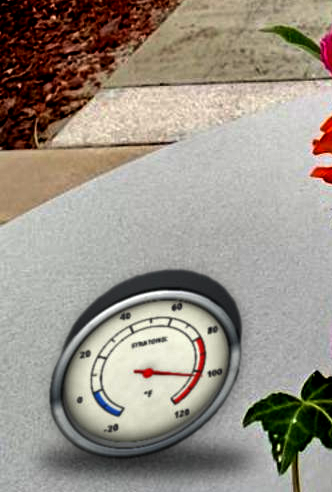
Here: 100 °F
